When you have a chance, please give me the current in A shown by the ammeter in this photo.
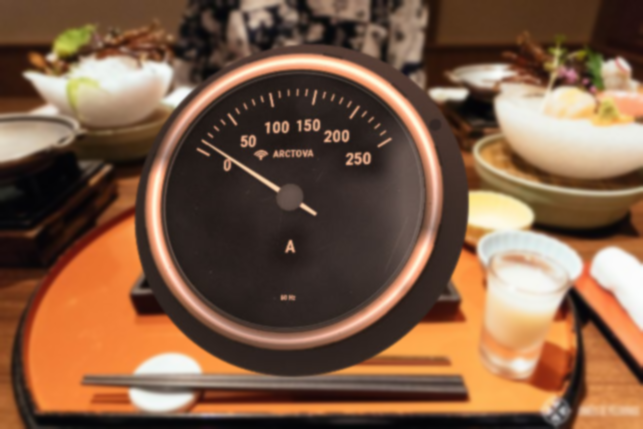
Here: 10 A
